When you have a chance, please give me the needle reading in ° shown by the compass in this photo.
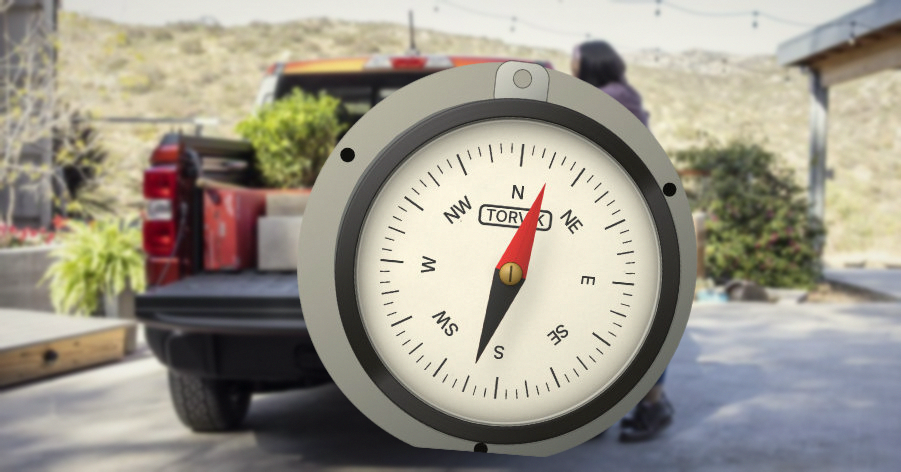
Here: 15 °
